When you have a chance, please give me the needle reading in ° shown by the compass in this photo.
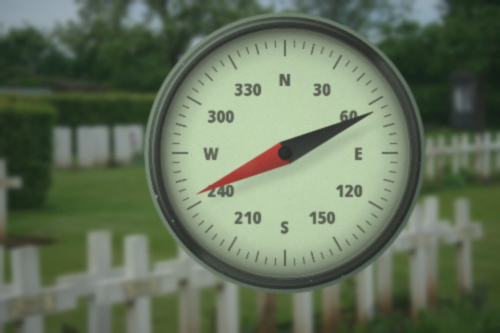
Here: 245 °
